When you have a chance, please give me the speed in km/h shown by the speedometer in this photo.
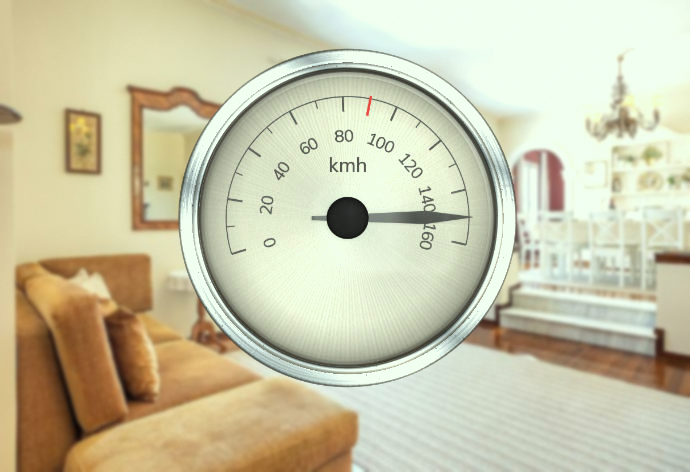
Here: 150 km/h
